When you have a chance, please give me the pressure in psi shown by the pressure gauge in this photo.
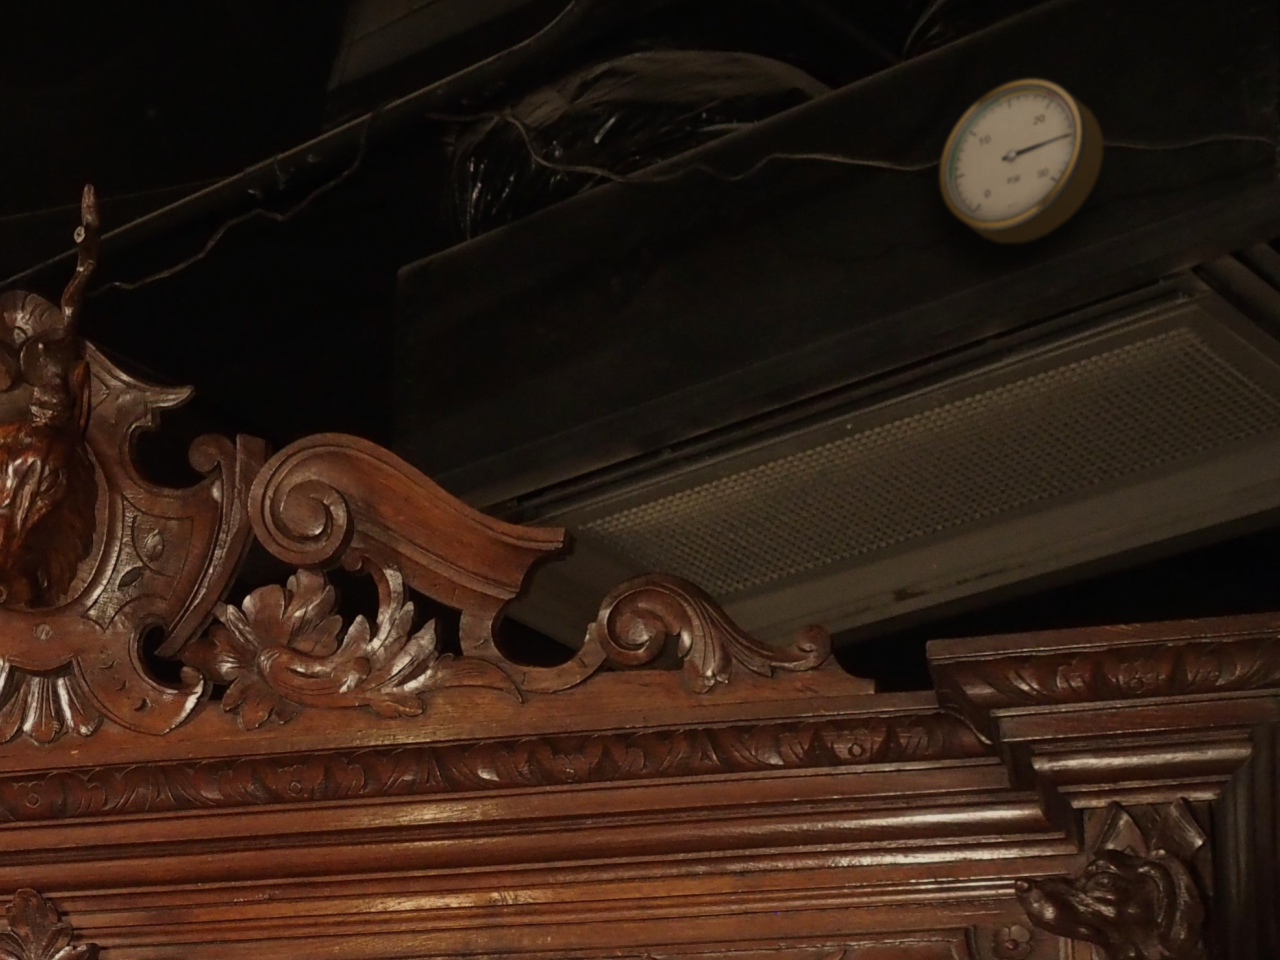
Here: 25 psi
